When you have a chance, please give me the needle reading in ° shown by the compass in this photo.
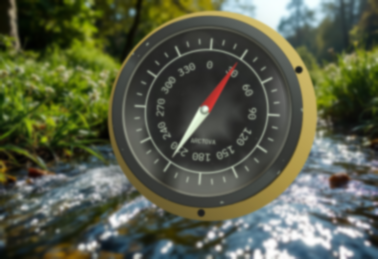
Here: 30 °
